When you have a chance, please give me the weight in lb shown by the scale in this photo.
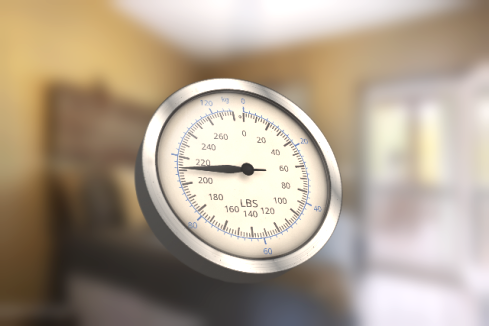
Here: 210 lb
